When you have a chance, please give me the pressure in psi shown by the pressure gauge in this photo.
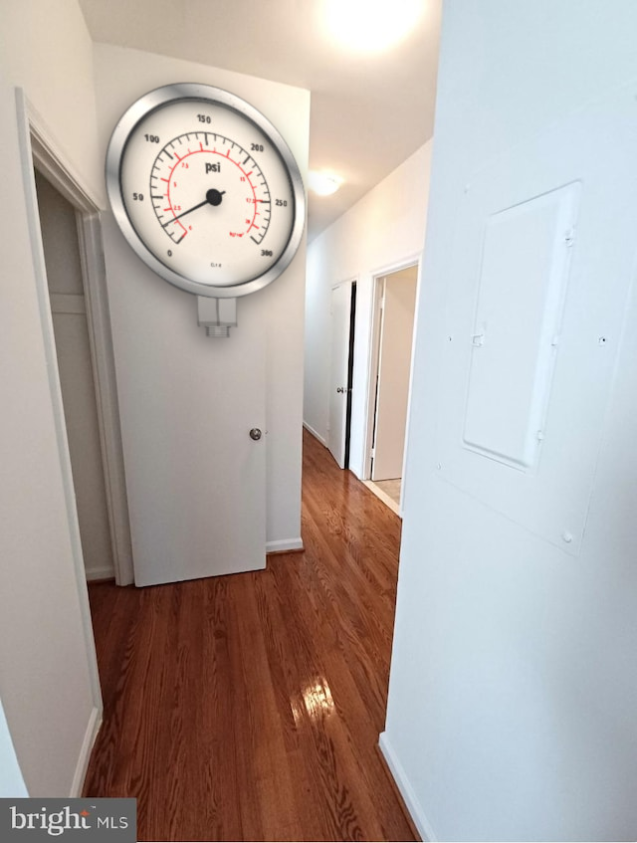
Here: 20 psi
